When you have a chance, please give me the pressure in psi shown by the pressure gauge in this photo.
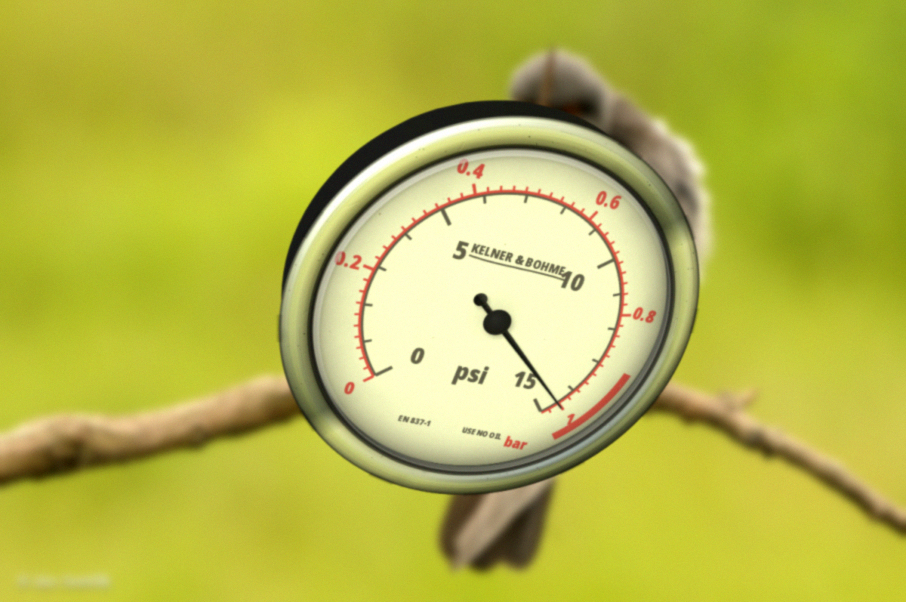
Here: 14.5 psi
